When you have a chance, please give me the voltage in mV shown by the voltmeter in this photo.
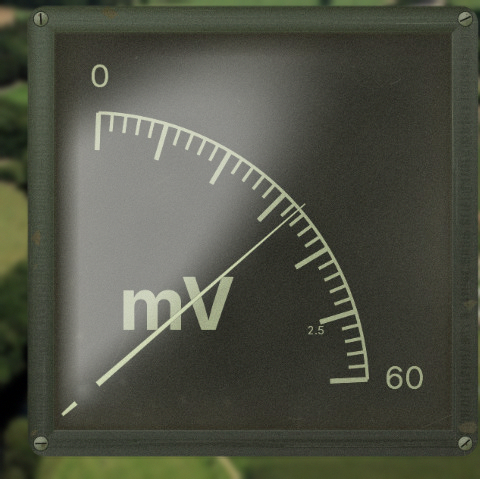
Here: 33 mV
